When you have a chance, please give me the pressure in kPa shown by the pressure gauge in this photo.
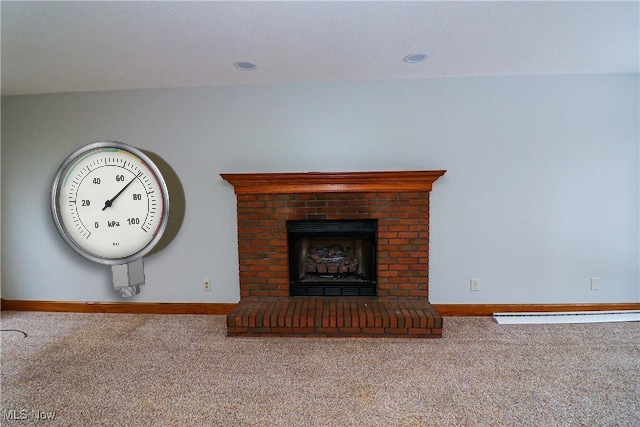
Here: 70 kPa
